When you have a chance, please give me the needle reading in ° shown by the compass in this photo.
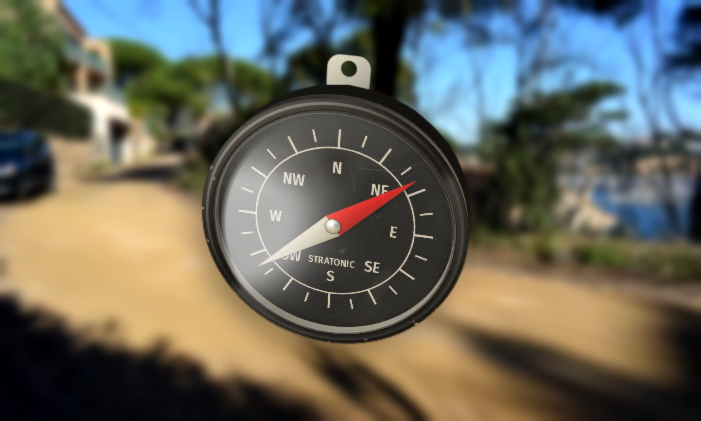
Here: 52.5 °
